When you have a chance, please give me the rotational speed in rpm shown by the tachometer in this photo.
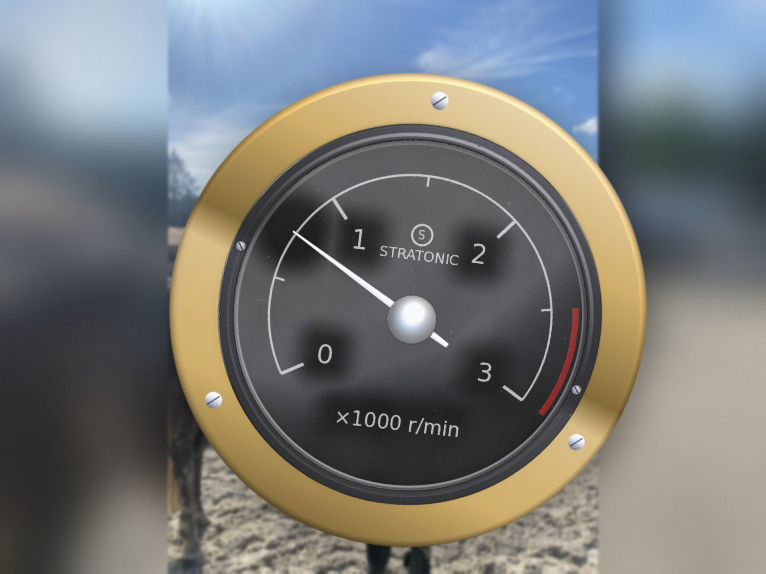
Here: 750 rpm
